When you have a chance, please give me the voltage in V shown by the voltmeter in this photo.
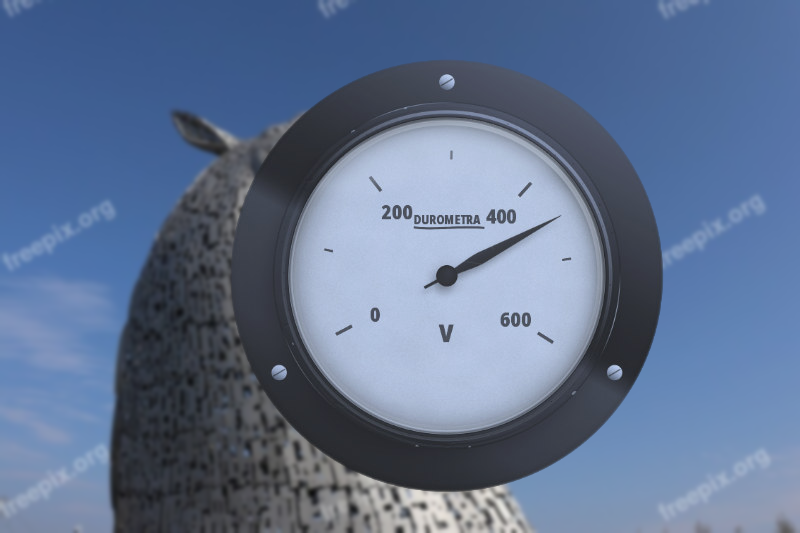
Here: 450 V
